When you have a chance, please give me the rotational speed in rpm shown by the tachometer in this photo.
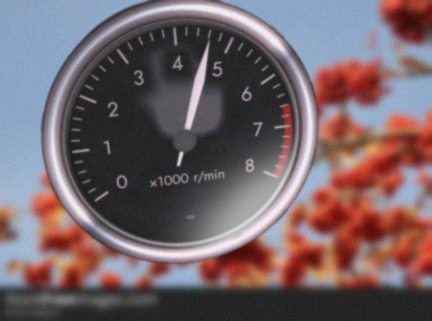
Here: 4600 rpm
